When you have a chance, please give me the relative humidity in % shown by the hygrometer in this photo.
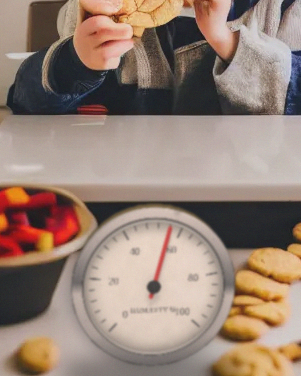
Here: 56 %
